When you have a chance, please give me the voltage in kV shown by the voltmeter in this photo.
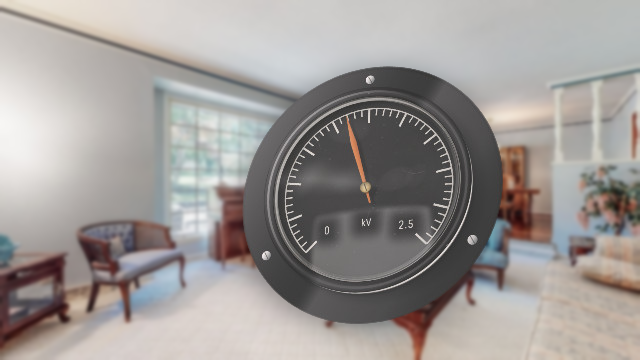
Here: 1.1 kV
